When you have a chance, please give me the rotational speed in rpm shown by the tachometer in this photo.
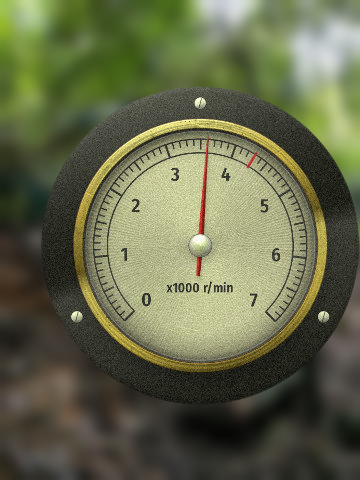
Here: 3600 rpm
